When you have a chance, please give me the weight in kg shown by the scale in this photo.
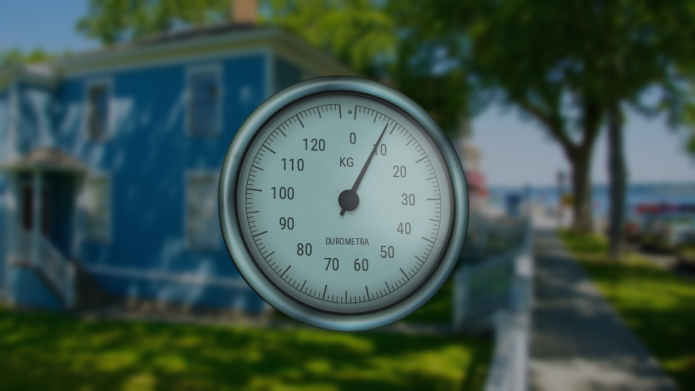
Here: 8 kg
